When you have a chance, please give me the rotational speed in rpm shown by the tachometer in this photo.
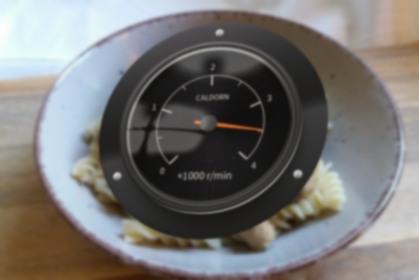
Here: 3500 rpm
